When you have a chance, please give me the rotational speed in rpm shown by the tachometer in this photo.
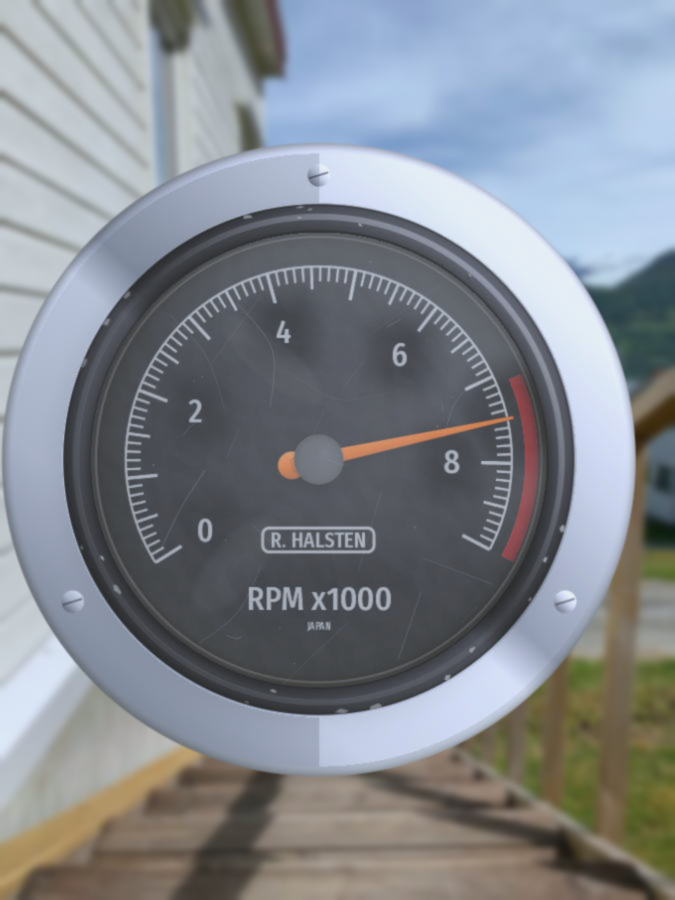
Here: 7500 rpm
